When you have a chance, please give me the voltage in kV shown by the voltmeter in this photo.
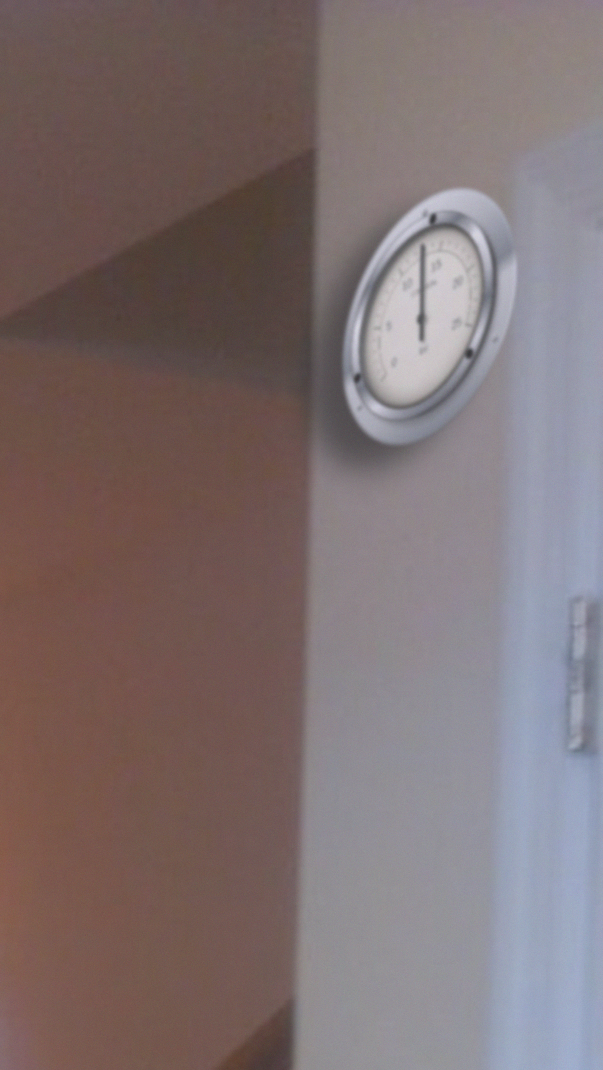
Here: 13 kV
